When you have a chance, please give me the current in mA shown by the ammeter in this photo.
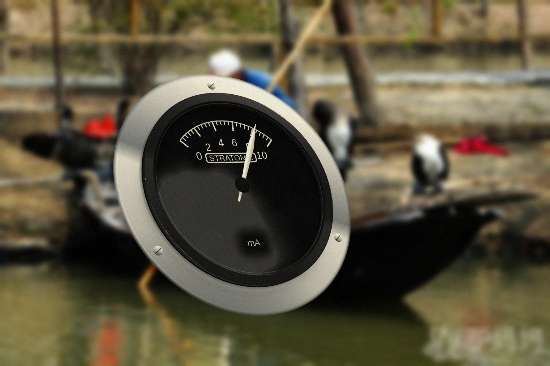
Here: 8 mA
